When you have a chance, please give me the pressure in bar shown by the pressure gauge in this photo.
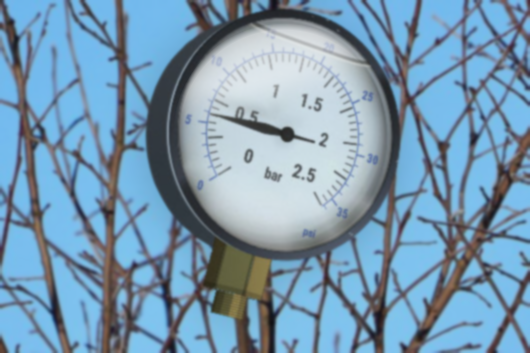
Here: 0.4 bar
